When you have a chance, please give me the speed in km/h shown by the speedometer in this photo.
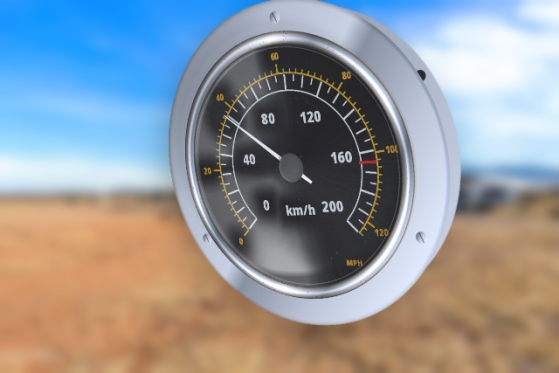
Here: 60 km/h
